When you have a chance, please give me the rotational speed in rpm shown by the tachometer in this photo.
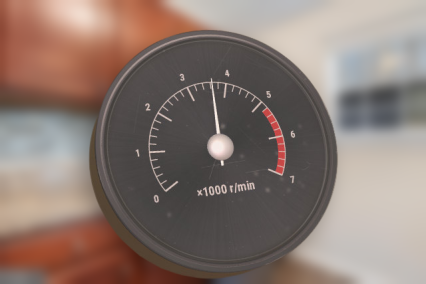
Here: 3600 rpm
